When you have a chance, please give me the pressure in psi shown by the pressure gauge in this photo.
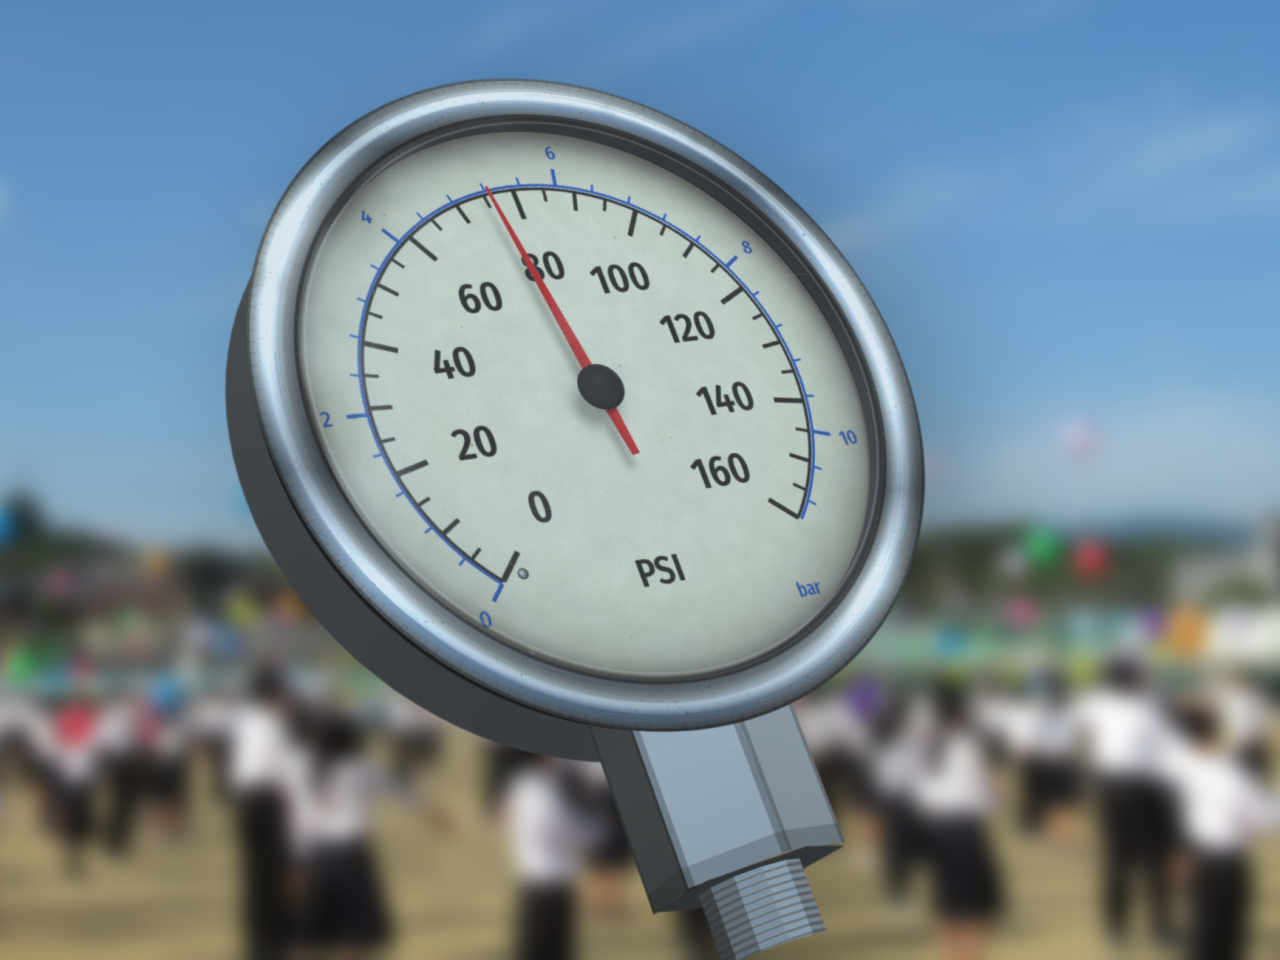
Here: 75 psi
